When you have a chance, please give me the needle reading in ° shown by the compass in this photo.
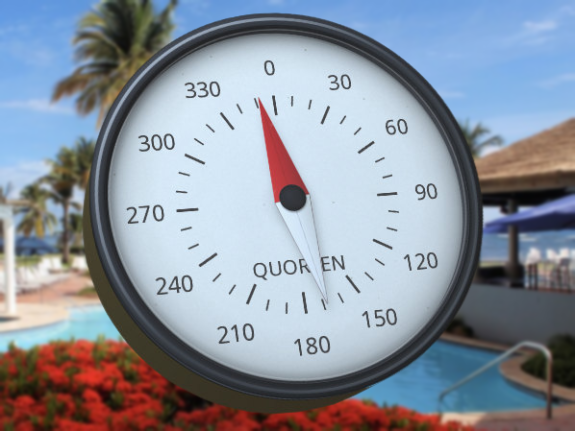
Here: 350 °
